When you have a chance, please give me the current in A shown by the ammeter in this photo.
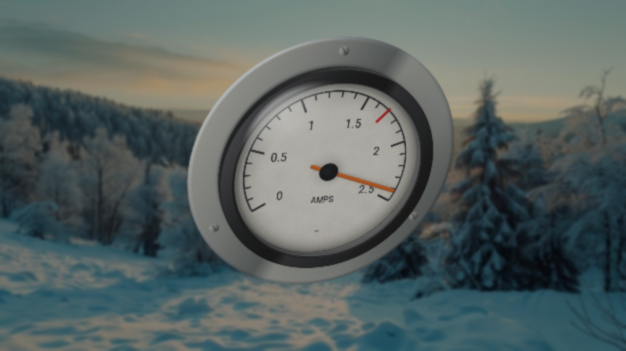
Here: 2.4 A
